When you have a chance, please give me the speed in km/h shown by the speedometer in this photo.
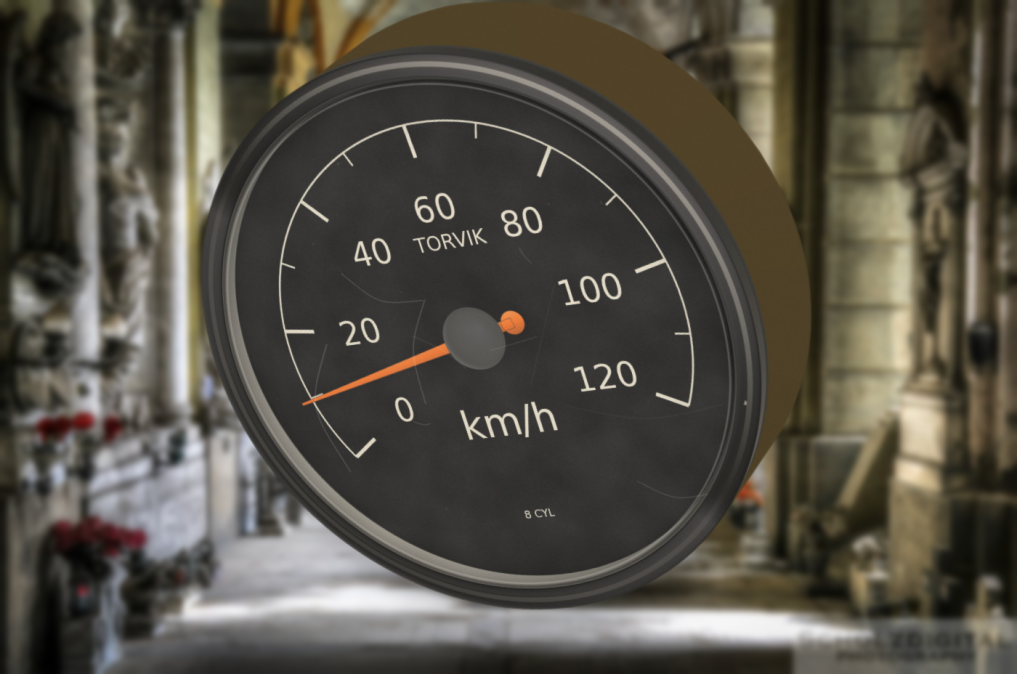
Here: 10 km/h
